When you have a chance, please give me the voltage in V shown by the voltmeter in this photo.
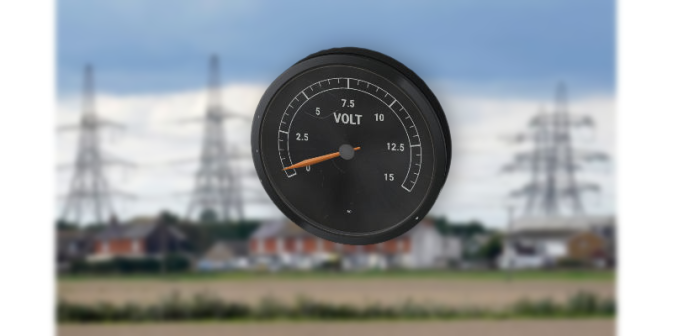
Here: 0.5 V
